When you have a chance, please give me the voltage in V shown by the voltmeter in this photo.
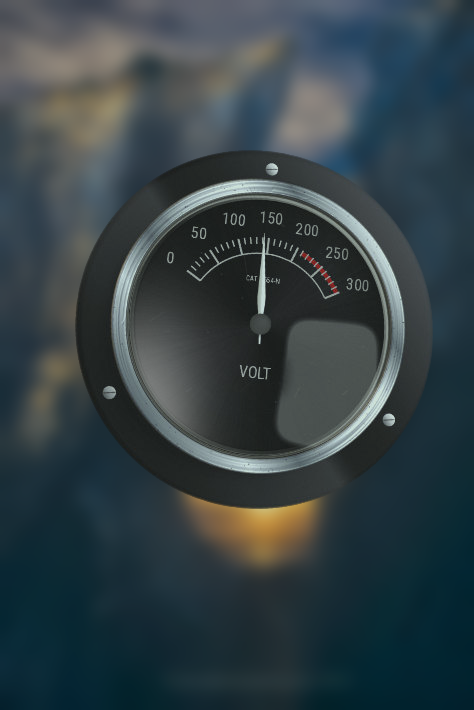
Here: 140 V
